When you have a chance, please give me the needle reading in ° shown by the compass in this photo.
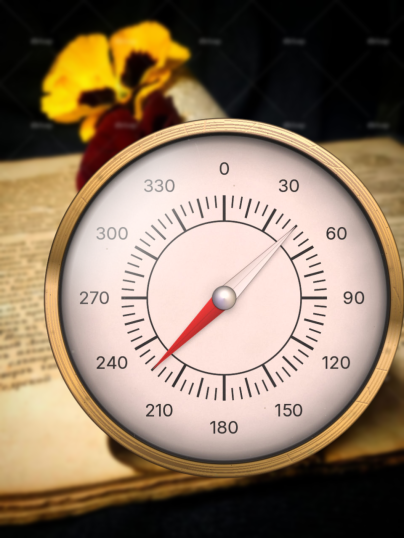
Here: 225 °
